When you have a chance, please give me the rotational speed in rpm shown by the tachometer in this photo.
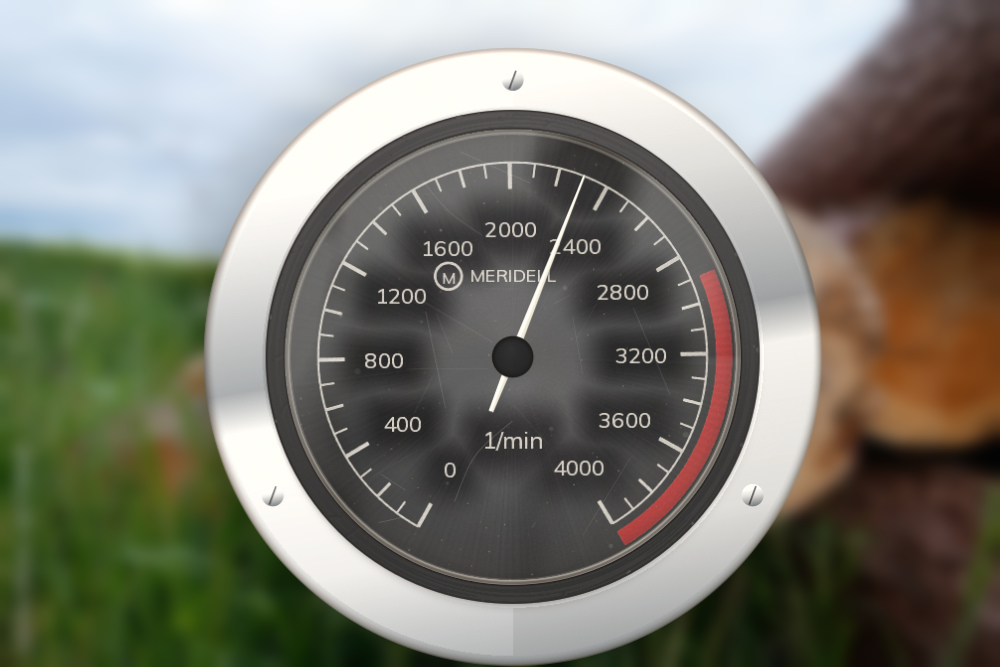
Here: 2300 rpm
